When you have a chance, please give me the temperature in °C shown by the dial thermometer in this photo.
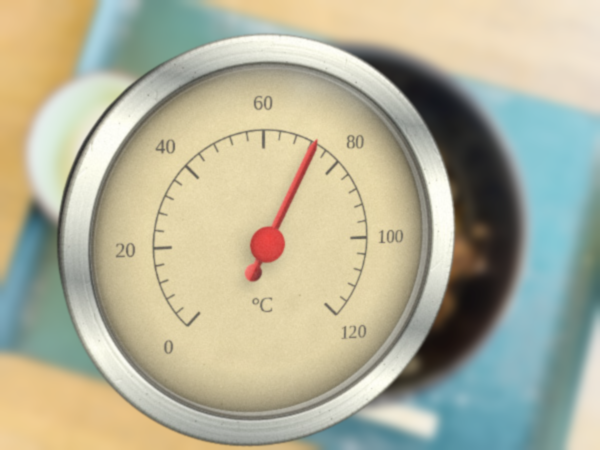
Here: 72 °C
